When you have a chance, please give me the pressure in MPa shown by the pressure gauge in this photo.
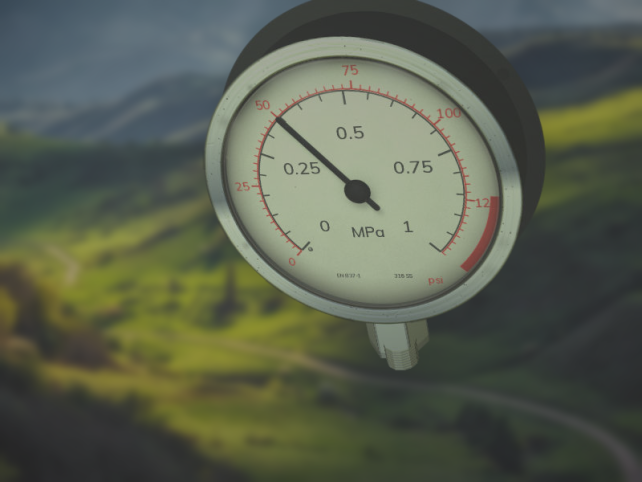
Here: 0.35 MPa
